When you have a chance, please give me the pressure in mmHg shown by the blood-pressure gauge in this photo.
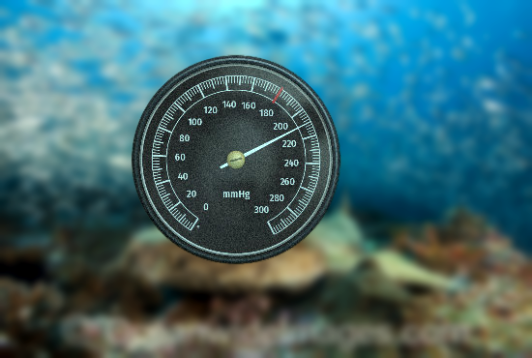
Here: 210 mmHg
